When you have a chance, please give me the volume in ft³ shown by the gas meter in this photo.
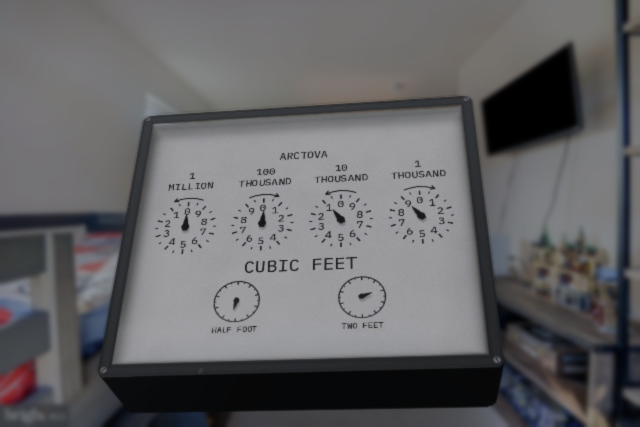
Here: 900 ft³
